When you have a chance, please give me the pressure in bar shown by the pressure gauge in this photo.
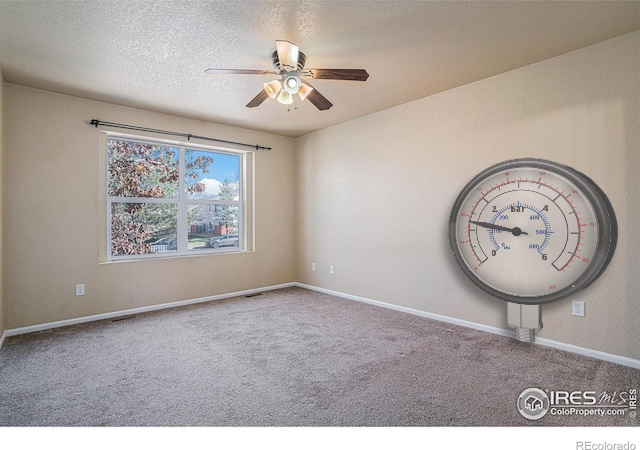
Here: 1.25 bar
